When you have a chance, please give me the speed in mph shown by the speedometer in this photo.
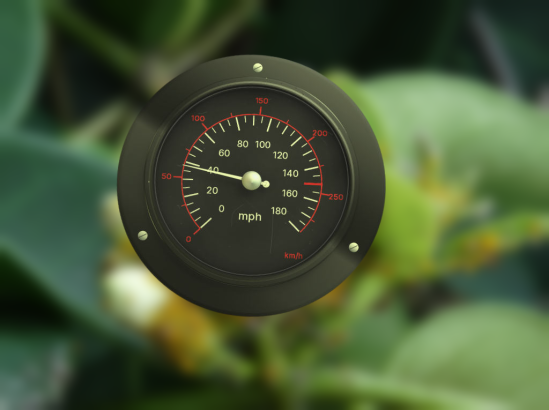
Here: 37.5 mph
